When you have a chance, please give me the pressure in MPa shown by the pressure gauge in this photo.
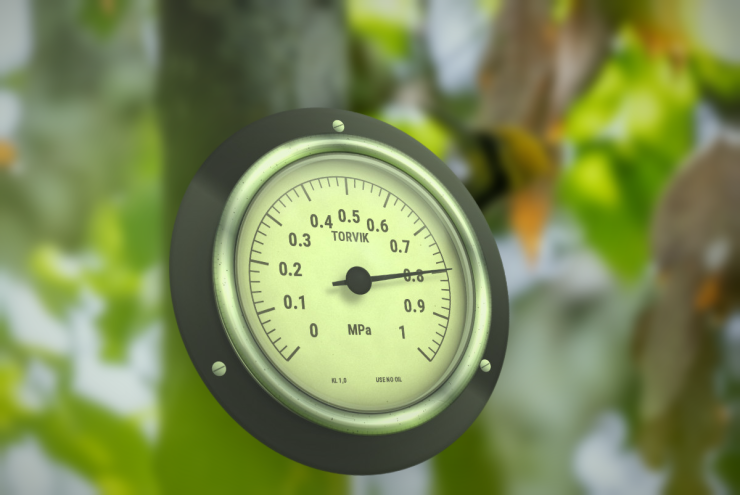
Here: 0.8 MPa
